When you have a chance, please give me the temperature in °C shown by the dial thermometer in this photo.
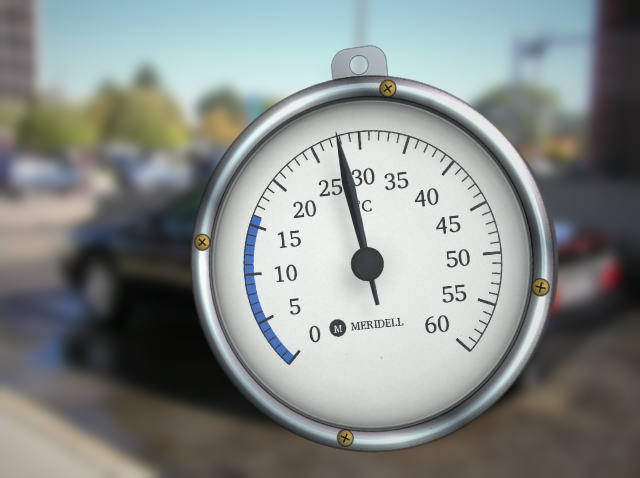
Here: 28 °C
